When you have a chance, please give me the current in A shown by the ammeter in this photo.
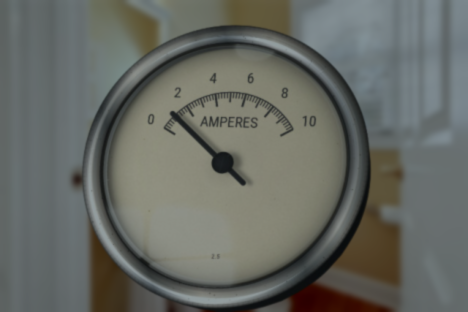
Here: 1 A
